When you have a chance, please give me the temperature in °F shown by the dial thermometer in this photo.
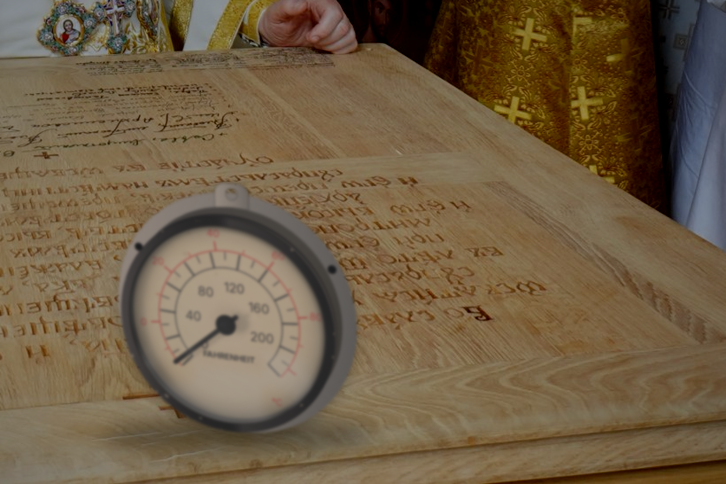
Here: 5 °F
